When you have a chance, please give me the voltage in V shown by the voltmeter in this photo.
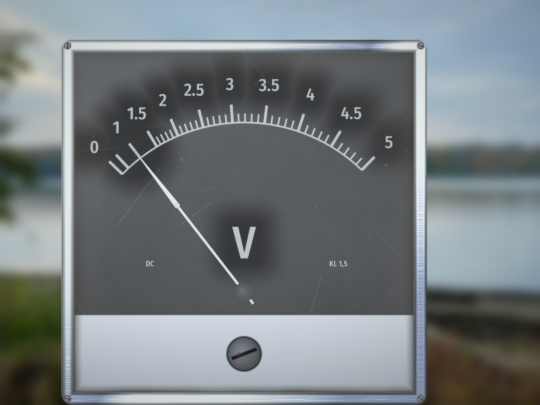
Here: 1 V
